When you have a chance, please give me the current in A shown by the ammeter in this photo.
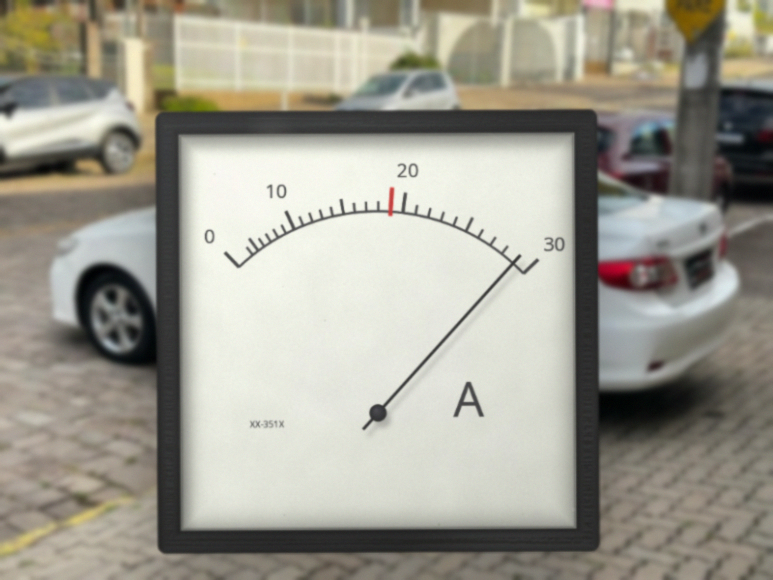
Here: 29 A
